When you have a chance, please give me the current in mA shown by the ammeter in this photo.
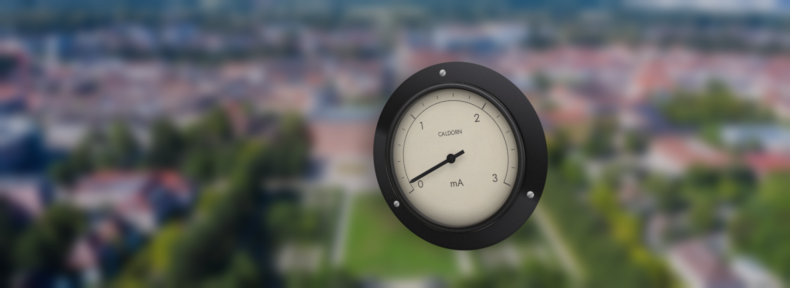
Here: 0.1 mA
